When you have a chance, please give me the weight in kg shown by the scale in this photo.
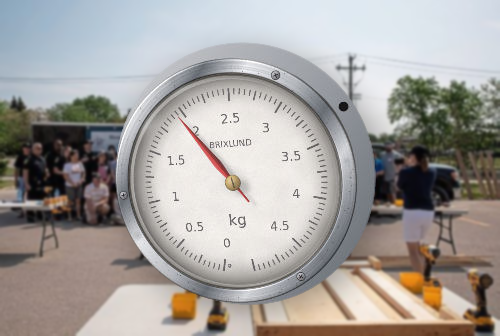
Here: 1.95 kg
